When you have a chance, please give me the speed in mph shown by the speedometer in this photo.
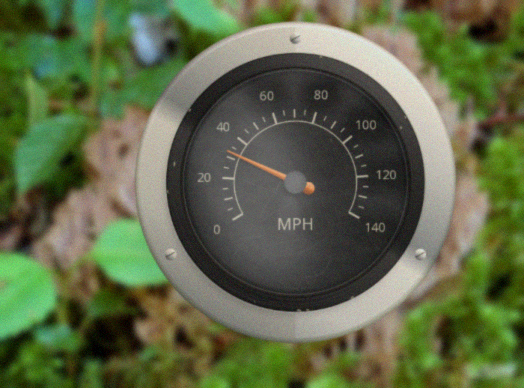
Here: 32.5 mph
